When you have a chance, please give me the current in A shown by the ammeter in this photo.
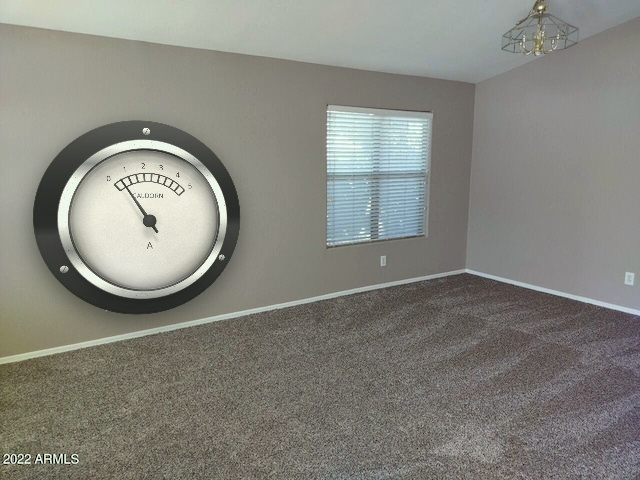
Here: 0.5 A
